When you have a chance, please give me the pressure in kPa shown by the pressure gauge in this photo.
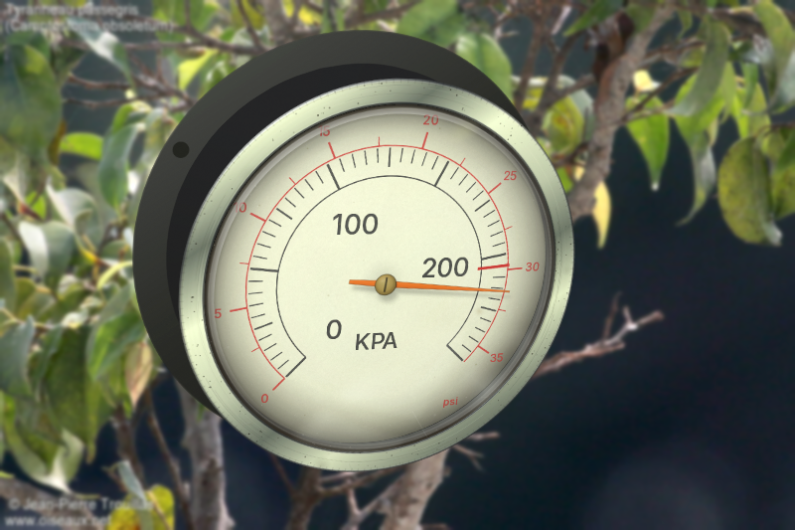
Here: 215 kPa
